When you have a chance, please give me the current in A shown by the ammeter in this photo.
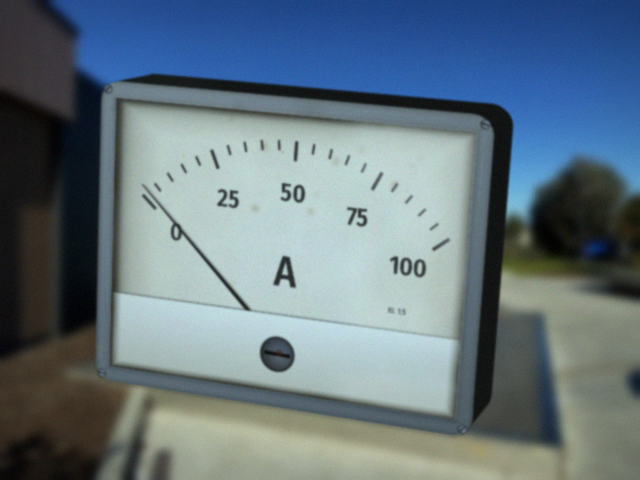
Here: 2.5 A
